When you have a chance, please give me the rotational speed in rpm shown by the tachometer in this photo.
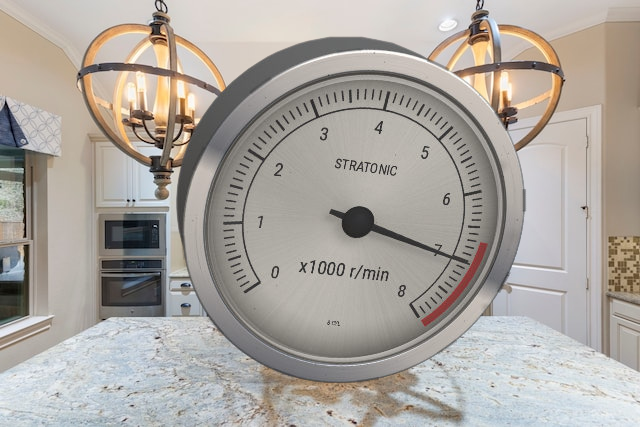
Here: 7000 rpm
